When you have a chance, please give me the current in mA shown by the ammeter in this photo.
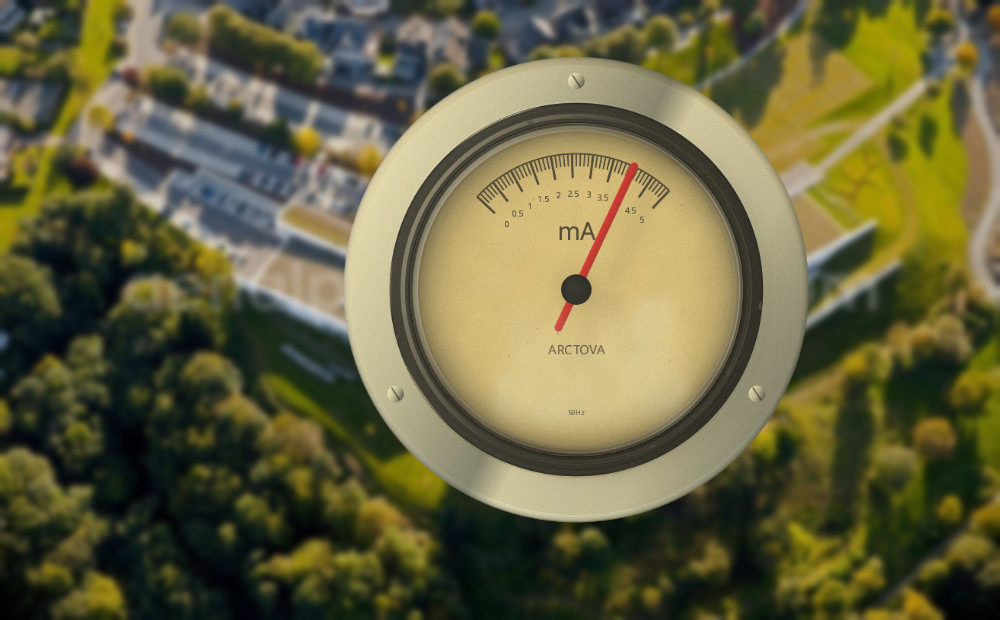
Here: 4 mA
